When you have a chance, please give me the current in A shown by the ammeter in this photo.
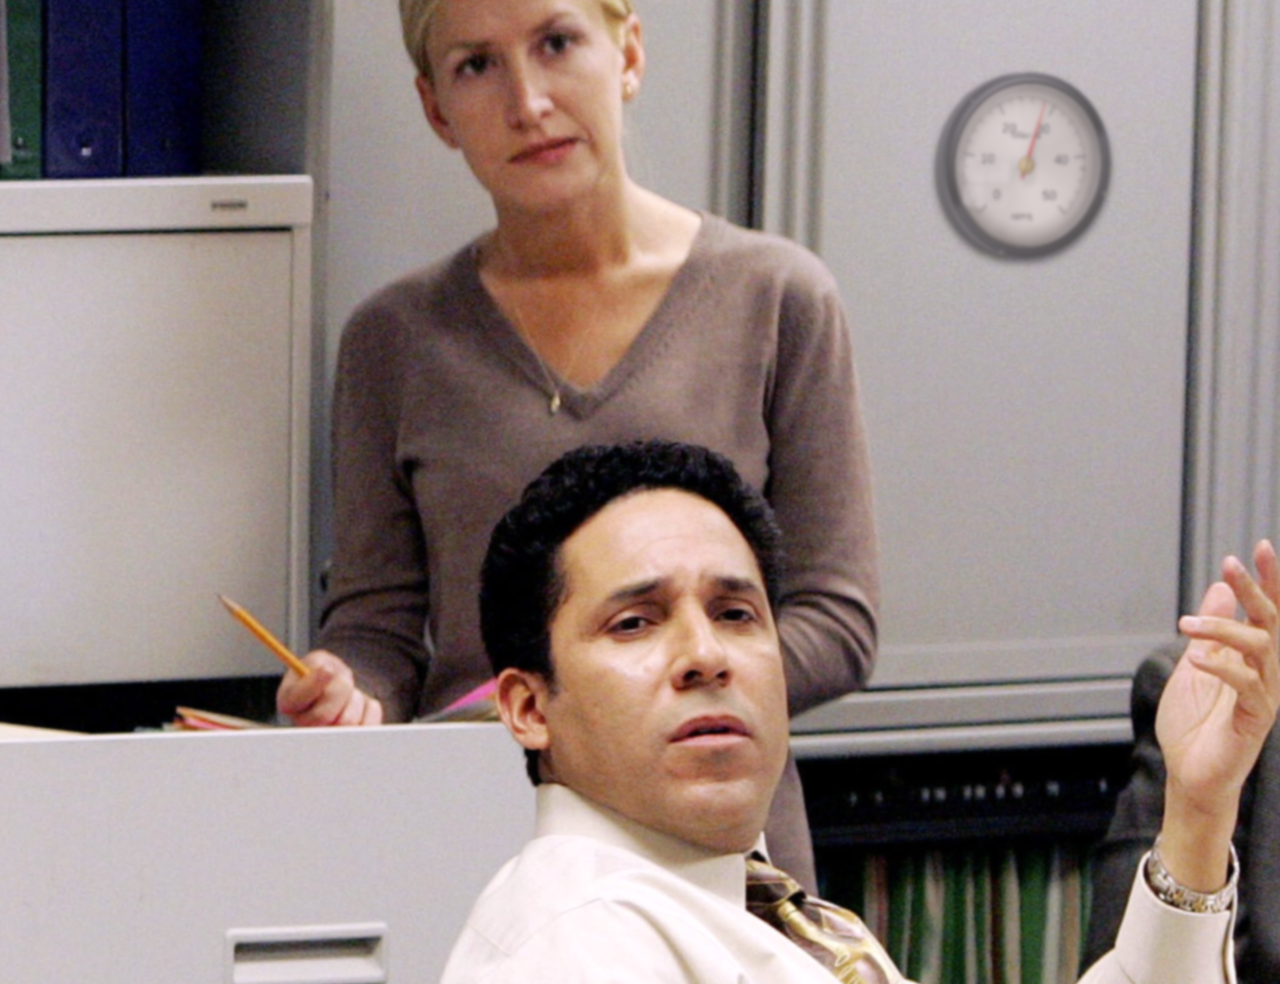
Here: 28 A
